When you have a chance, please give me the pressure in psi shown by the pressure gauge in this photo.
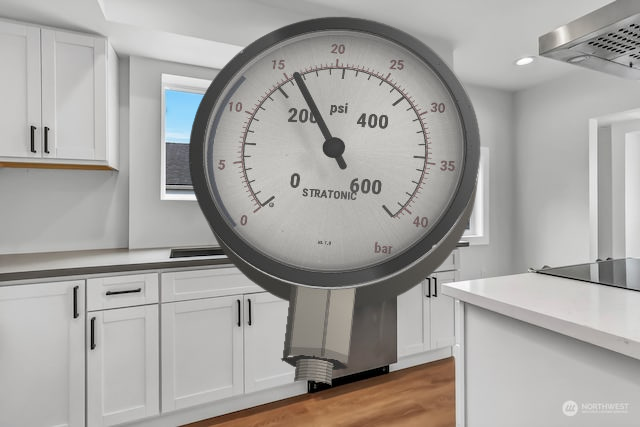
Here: 230 psi
